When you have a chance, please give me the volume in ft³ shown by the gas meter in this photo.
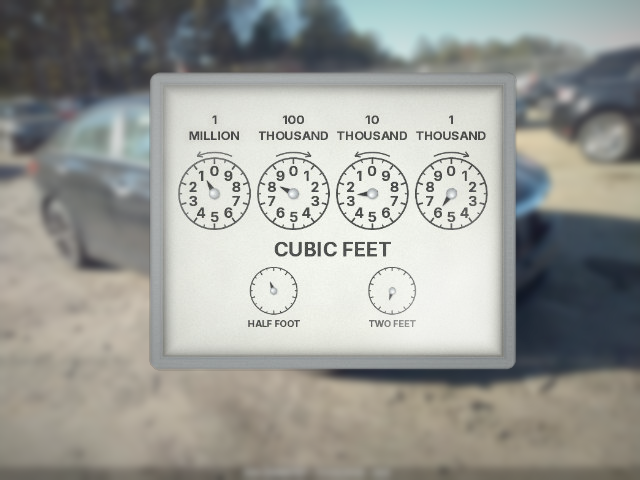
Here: 82600 ft³
